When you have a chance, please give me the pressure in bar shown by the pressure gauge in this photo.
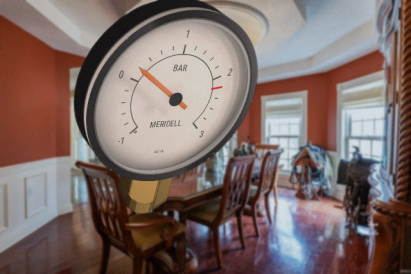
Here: 0.2 bar
